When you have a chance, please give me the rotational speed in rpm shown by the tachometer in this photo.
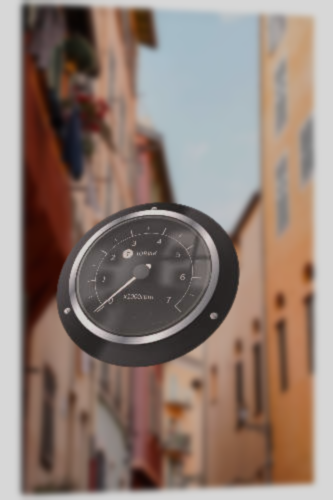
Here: 0 rpm
